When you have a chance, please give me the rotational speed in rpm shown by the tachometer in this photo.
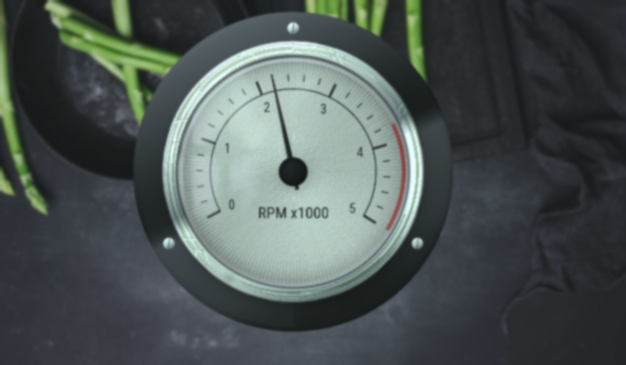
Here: 2200 rpm
